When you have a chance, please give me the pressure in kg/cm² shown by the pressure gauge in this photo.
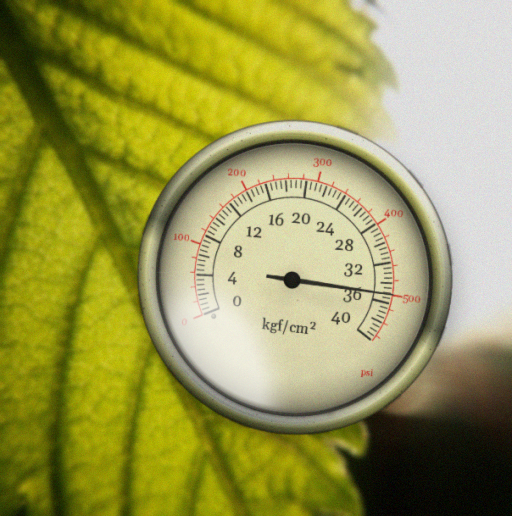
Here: 35 kg/cm²
